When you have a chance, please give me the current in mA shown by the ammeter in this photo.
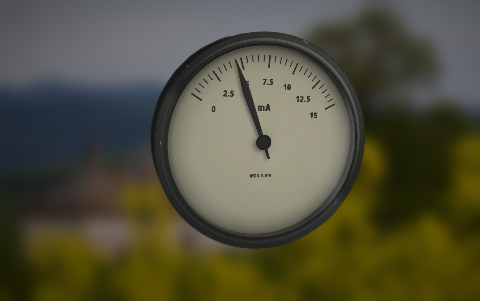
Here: 4.5 mA
